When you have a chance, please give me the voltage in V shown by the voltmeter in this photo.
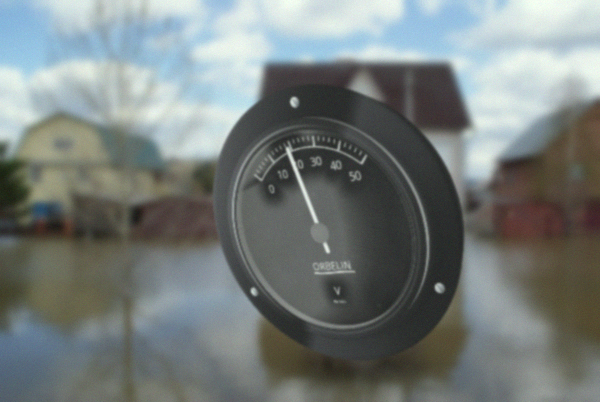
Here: 20 V
